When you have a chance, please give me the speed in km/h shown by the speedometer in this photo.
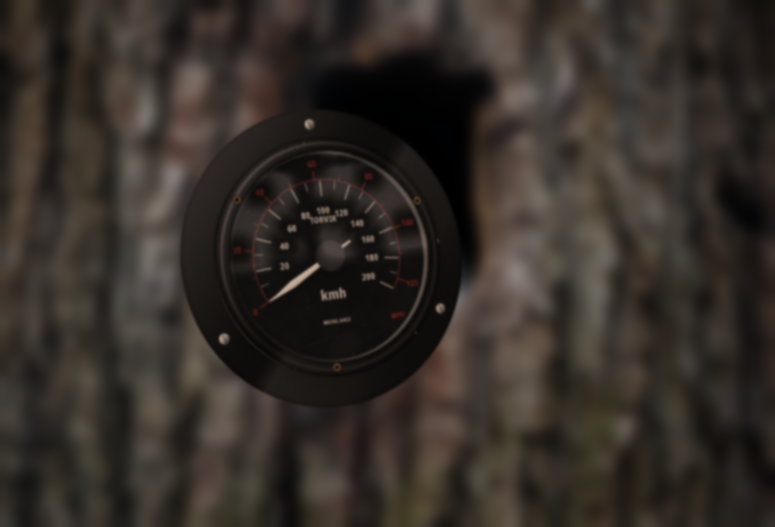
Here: 0 km/h
